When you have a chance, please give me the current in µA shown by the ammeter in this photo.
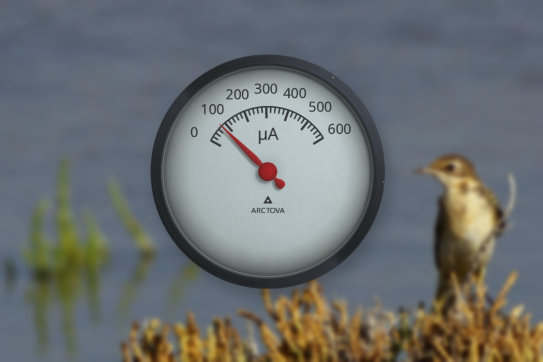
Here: 80 µA
